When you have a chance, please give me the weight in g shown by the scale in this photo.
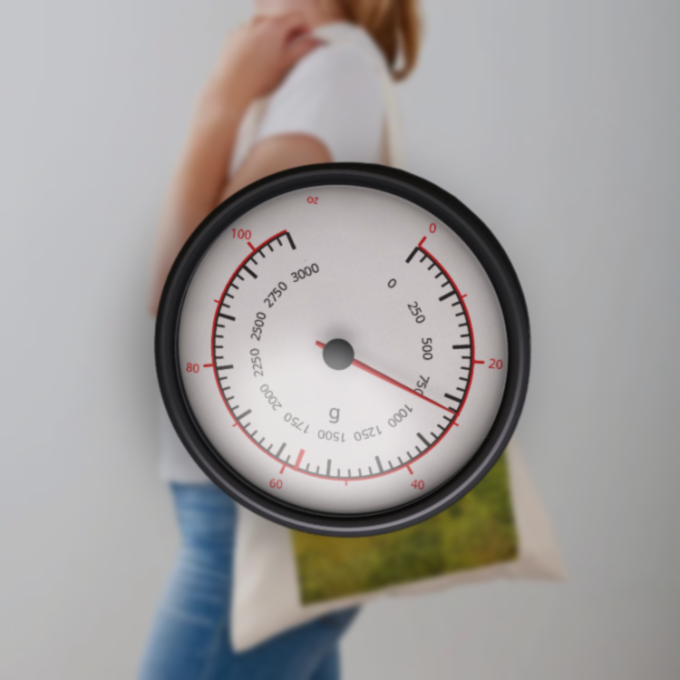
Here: 800 g
